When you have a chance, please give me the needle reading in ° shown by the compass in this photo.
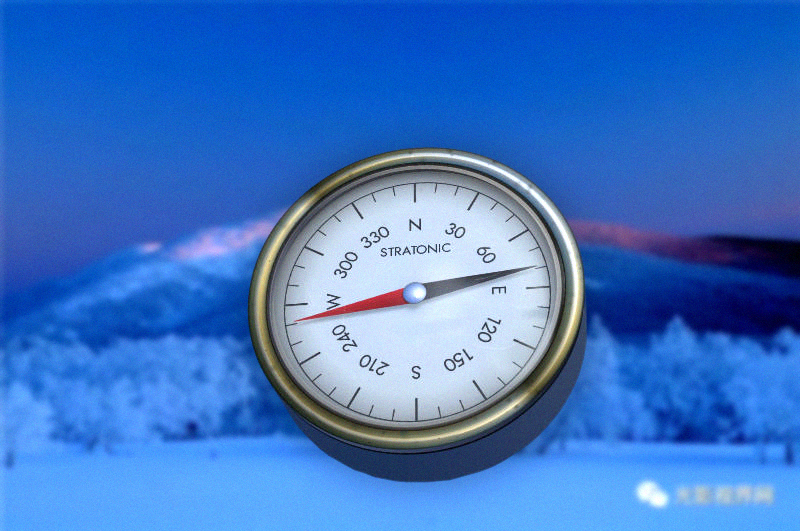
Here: 260 °
